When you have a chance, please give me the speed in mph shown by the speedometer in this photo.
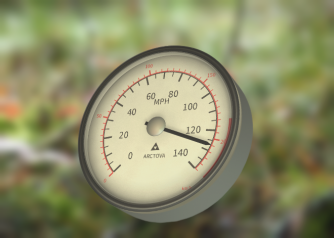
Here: 127.5 mph
